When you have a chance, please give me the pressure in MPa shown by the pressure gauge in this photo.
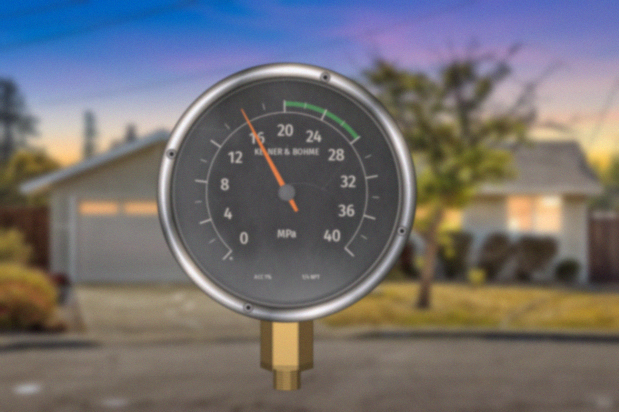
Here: 16 MPa
